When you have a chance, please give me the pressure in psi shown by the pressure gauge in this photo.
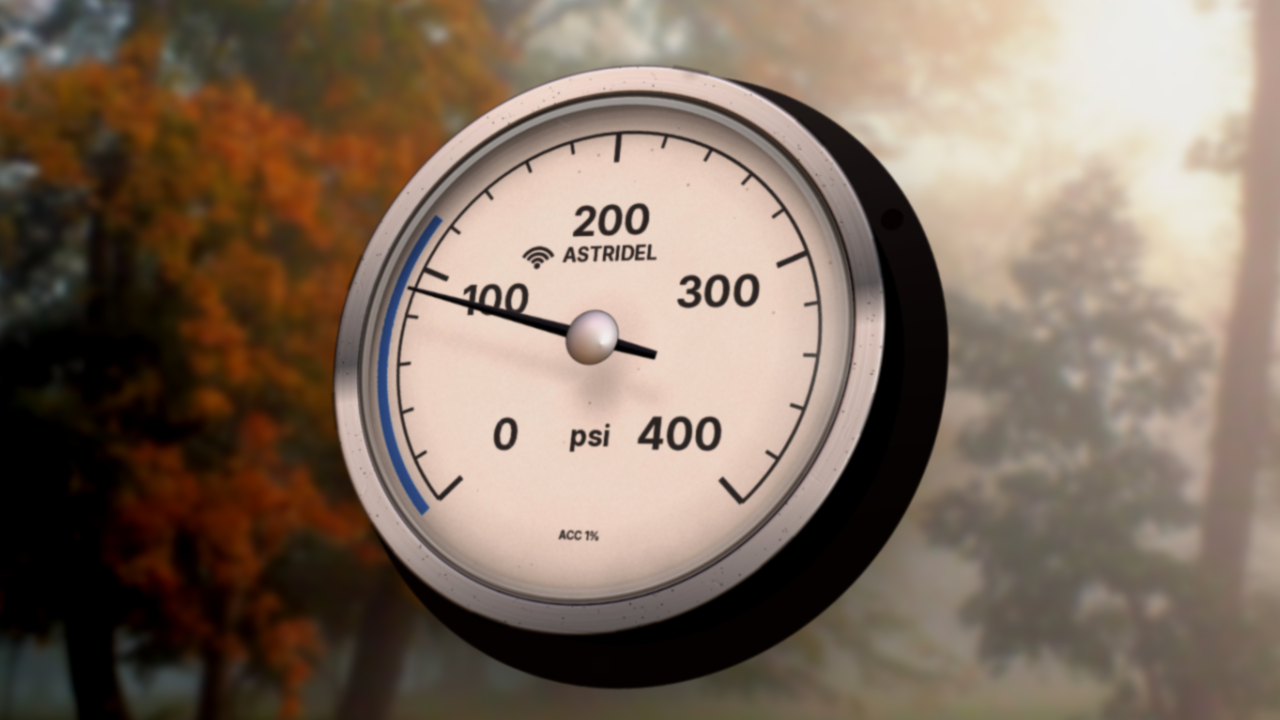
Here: 90 psi
